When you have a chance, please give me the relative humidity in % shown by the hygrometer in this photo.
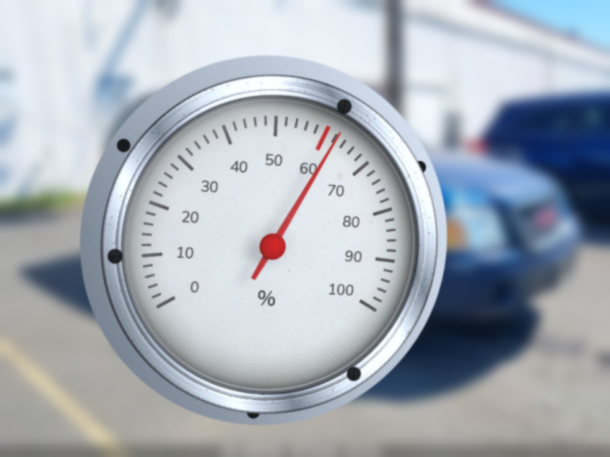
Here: 62 %
